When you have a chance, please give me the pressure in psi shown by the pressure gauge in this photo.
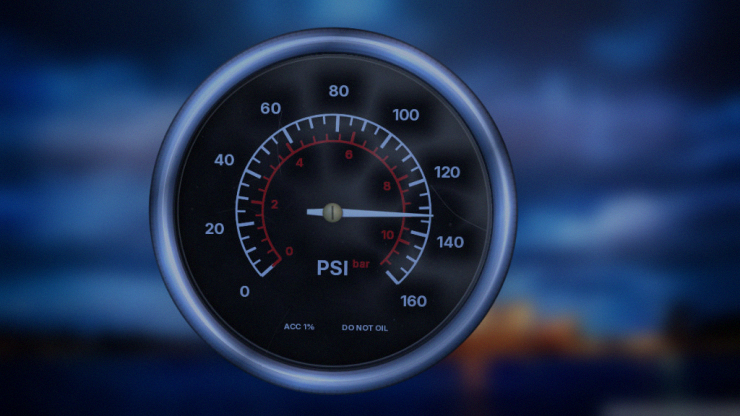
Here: 132.5 psi
